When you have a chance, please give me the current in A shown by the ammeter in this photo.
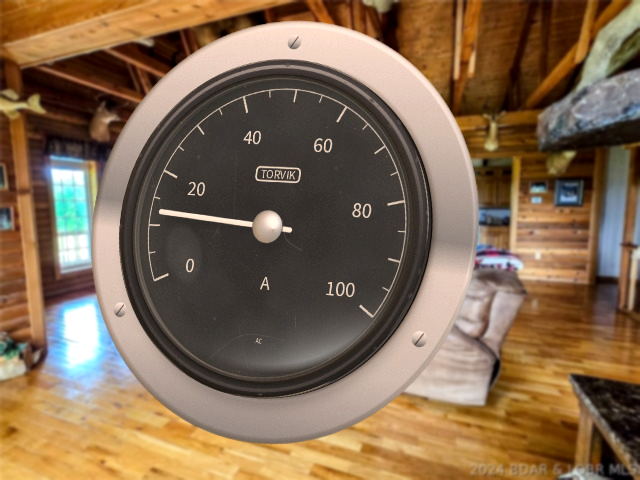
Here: 12.5 A
